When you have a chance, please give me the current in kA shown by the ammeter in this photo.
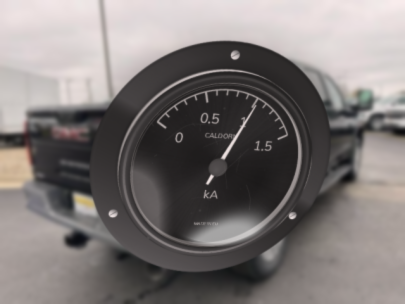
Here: 1 kA
